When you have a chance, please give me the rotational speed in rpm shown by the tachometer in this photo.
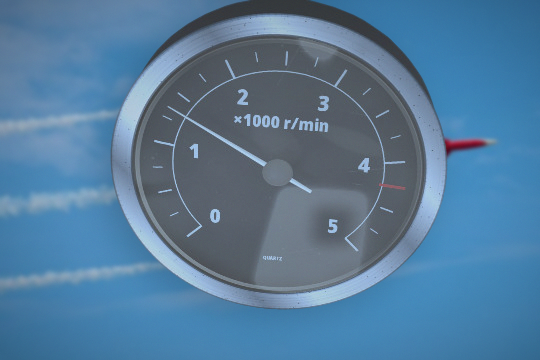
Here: 1375 rpm
